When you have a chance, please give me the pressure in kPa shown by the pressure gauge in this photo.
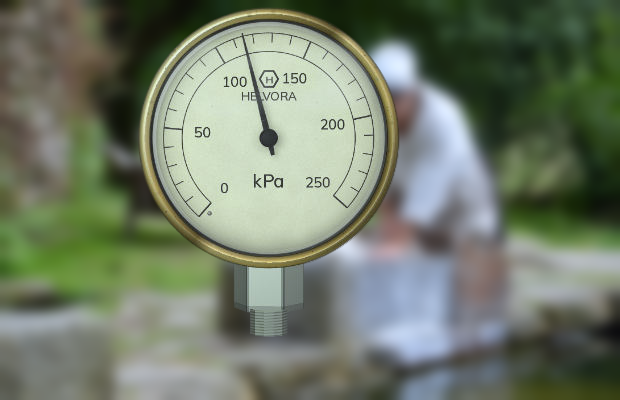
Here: 115 kPa
